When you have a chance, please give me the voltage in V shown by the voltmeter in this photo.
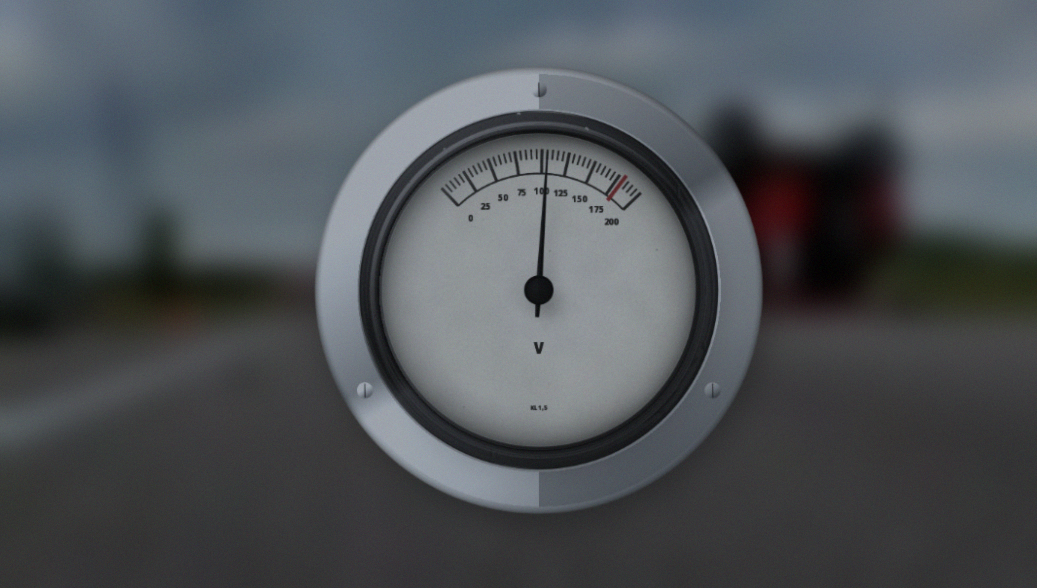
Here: 105 V
